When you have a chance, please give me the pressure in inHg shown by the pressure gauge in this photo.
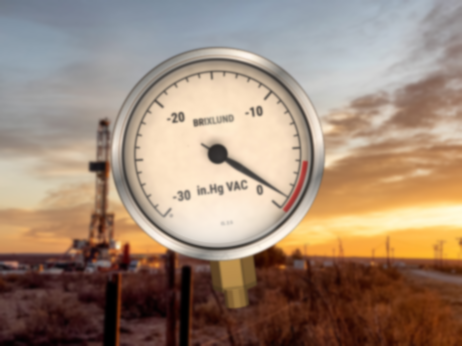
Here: -1 inHg
